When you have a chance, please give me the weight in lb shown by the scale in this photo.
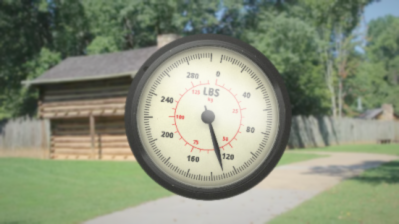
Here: 130 lb
